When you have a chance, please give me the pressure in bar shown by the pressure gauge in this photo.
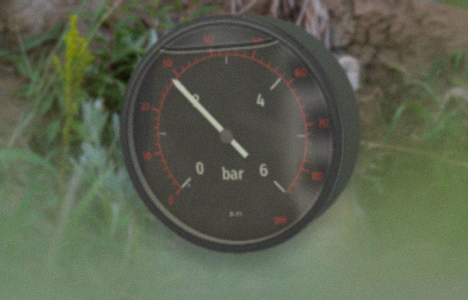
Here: 2 bar
